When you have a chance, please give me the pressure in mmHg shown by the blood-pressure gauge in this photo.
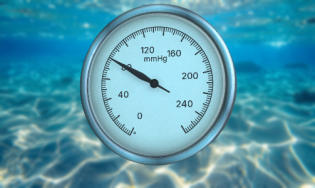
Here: 80 mmHg
